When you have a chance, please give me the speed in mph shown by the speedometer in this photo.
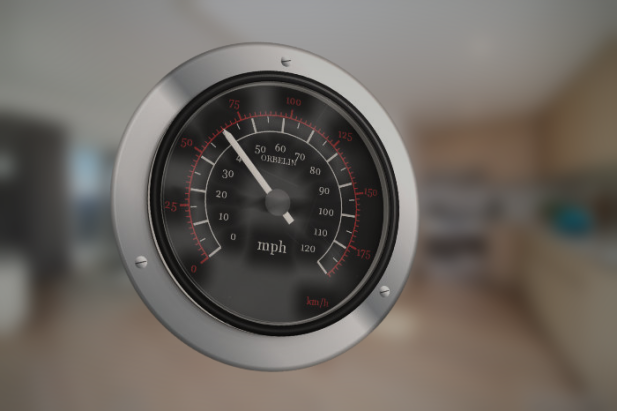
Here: 40 mph
